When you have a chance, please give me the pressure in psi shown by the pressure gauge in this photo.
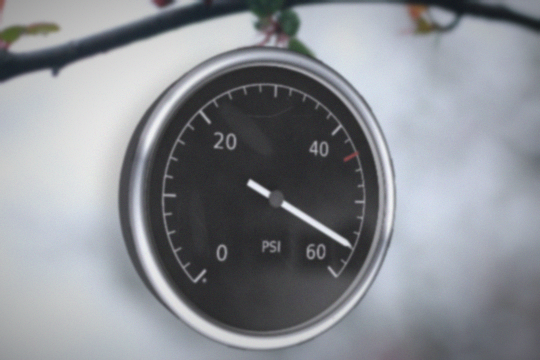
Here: 56 psi
